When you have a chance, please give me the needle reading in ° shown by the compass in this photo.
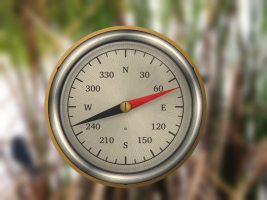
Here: 70 °
